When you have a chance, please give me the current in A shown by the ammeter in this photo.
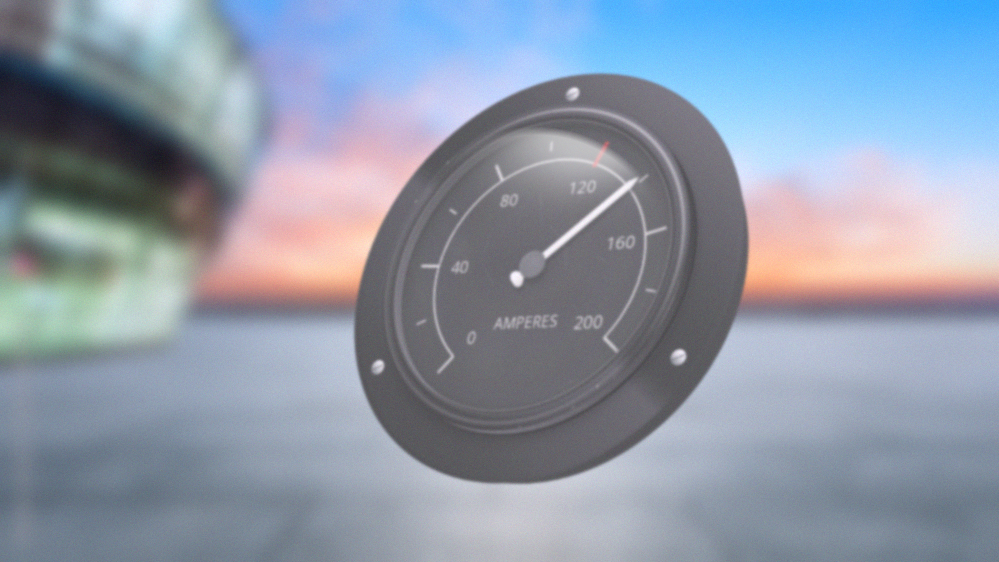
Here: 140 A
